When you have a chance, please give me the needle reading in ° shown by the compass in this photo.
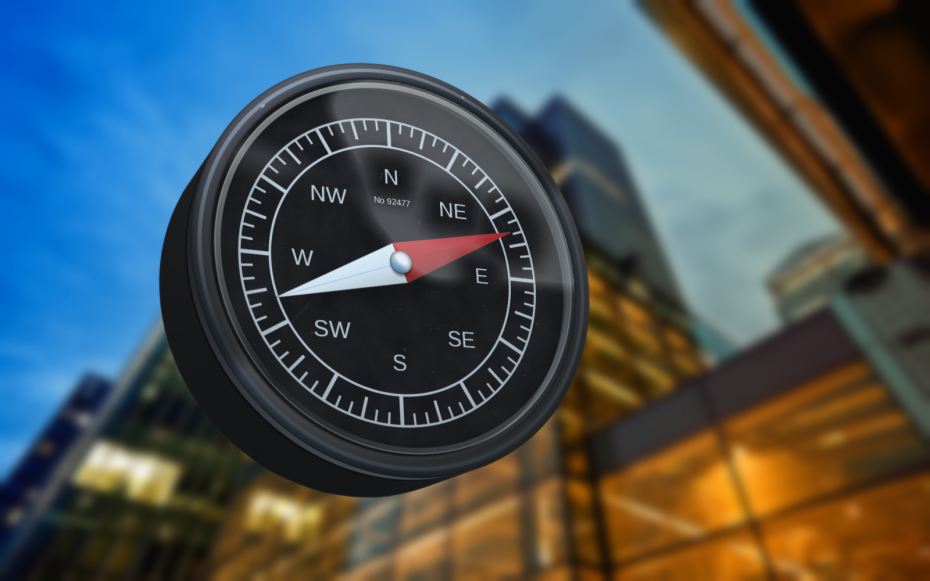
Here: 70 °
